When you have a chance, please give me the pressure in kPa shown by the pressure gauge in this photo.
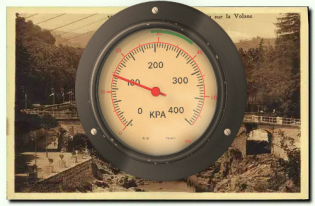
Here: 100 kPa
